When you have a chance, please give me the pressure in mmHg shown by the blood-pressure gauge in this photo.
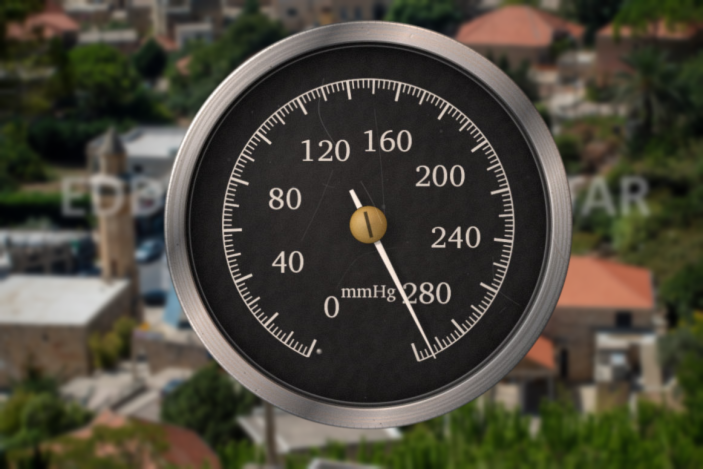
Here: 294 mmHg
